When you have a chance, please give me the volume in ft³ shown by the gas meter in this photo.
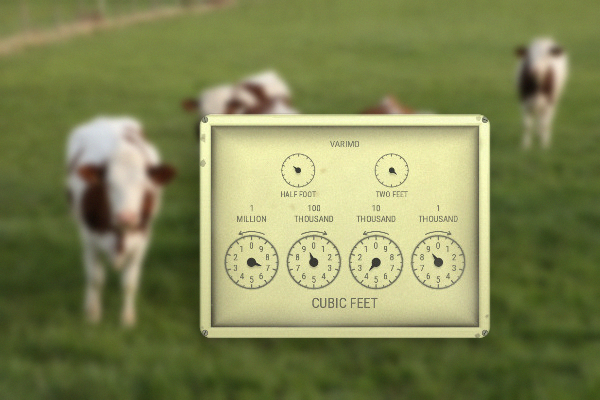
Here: 693900 ft³
